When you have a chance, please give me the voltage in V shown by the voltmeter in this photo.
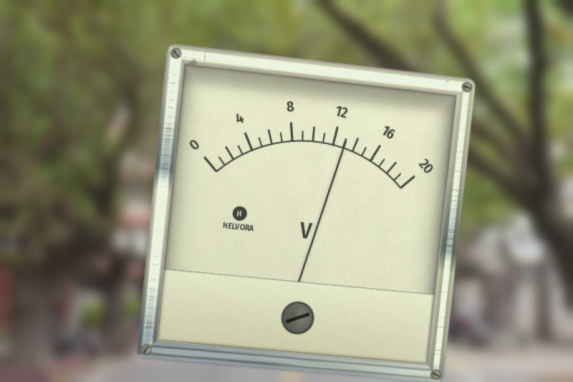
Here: 13 V
